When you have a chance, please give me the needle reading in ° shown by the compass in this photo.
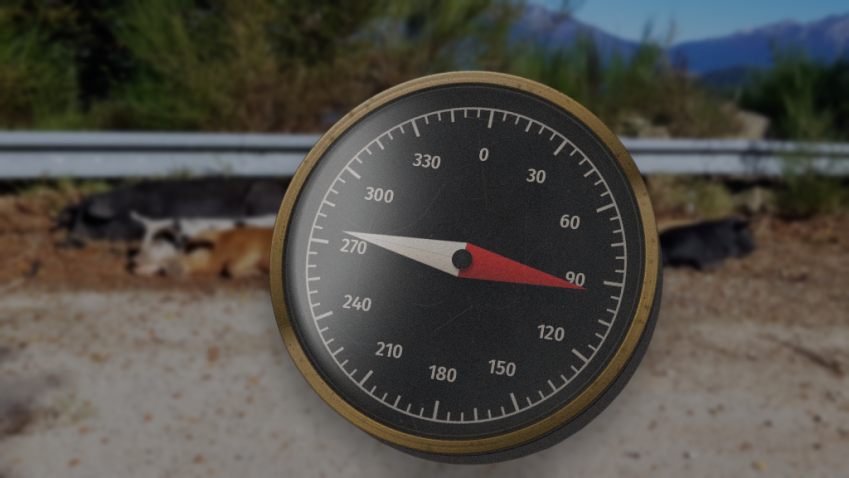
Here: 95 °
